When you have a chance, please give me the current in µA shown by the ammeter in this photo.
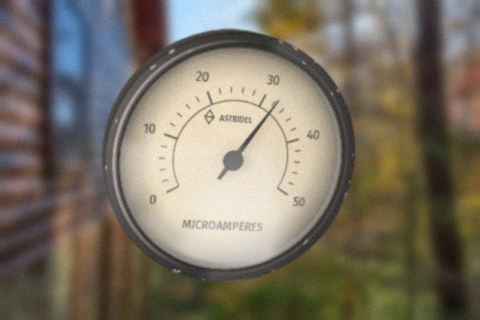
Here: 32 µA
